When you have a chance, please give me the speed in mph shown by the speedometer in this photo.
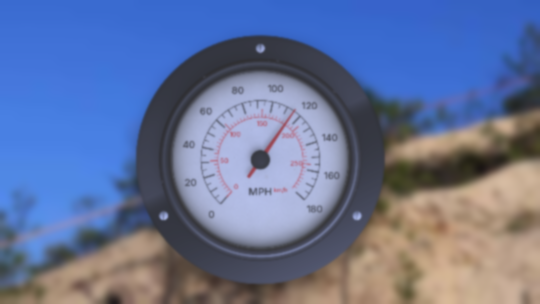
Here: 115 mph
